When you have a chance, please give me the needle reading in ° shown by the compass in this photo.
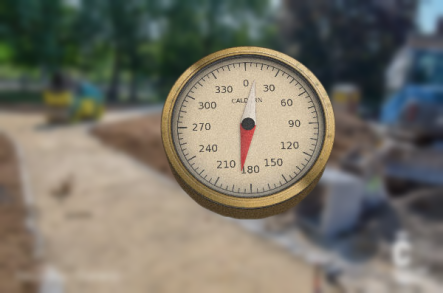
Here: 190 °
